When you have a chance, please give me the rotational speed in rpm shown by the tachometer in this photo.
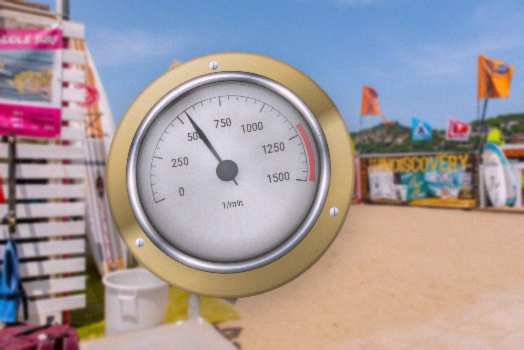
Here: 550 rpm
